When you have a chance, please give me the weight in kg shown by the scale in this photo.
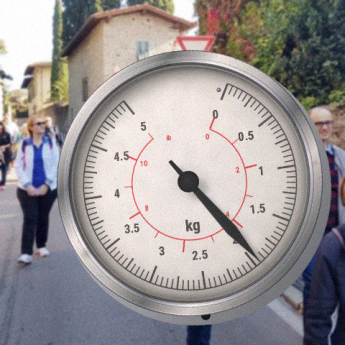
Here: 1.95 kg
